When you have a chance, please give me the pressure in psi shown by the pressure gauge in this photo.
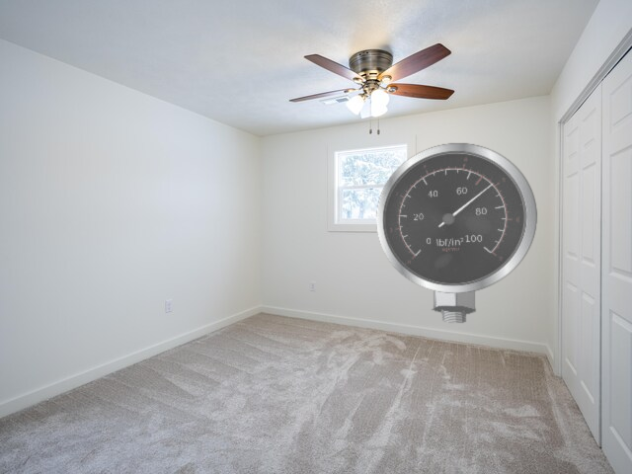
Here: 70 psi
